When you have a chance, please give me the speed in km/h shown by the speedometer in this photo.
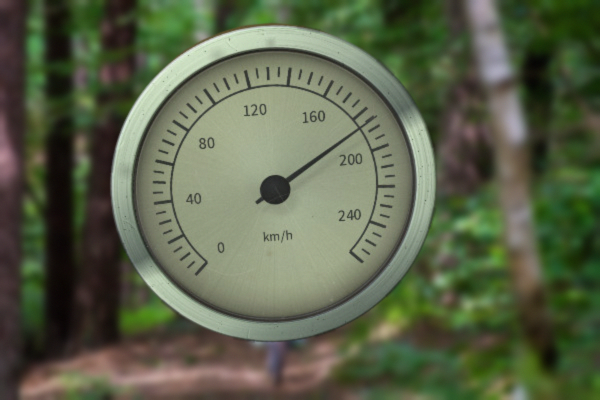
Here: 185 km/h
